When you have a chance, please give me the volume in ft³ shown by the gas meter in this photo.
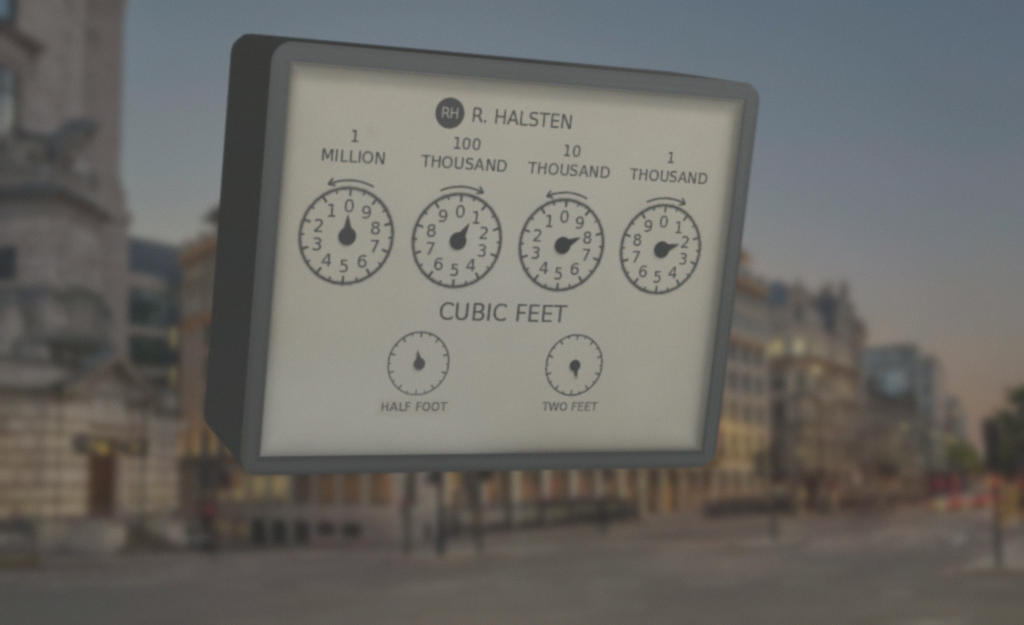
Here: 8200 ft³
